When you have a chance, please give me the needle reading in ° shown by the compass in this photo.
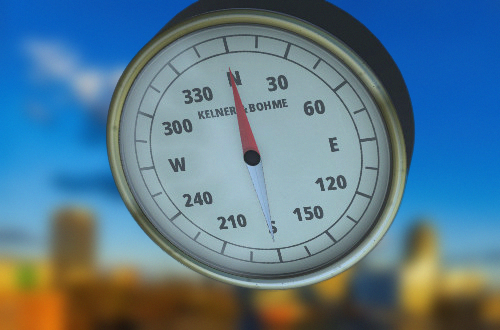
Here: 0 °
